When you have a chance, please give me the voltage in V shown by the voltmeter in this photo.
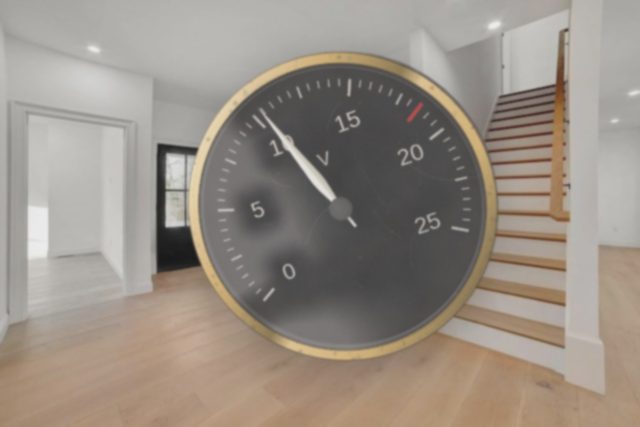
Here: 10.5 V
